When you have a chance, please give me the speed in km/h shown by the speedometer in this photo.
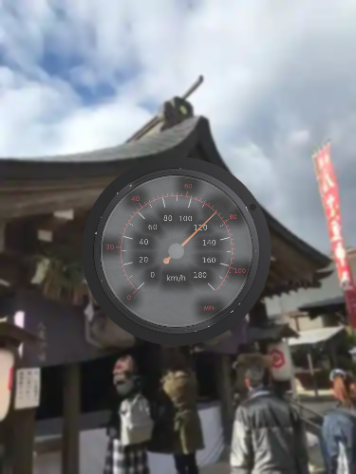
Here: 120 km/h
